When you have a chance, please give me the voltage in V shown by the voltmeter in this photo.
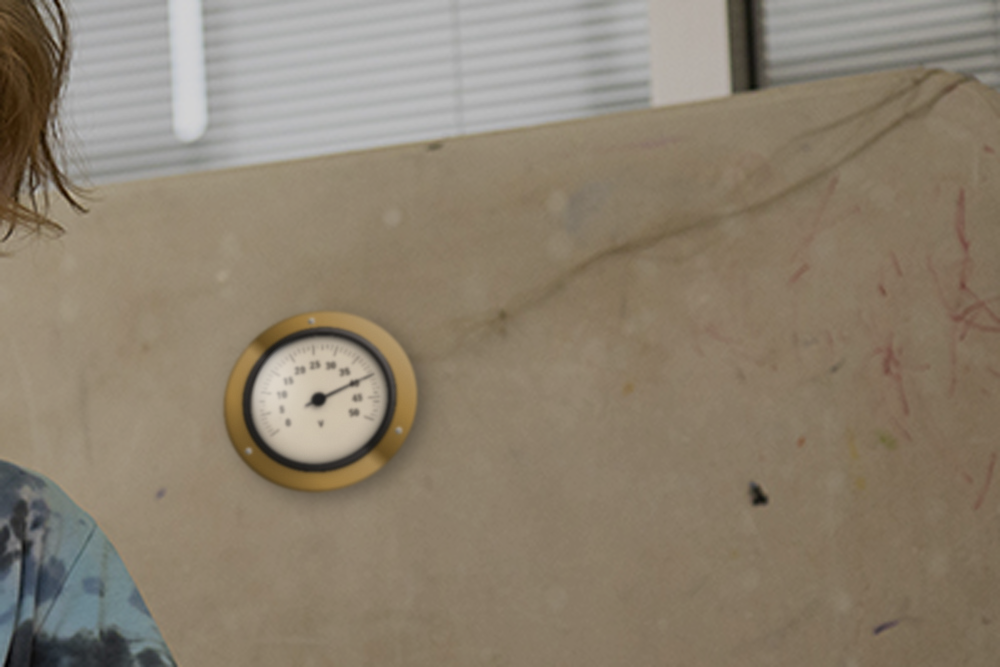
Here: 40 V
